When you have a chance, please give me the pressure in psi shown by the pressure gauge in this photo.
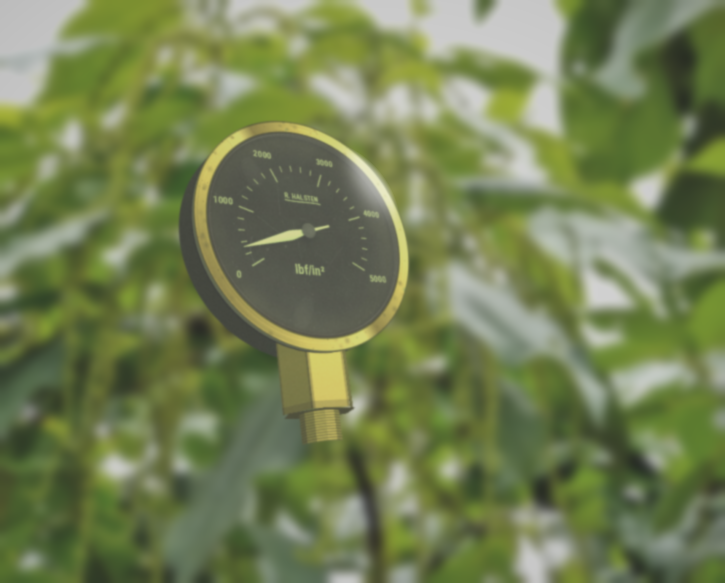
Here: 300 psi
